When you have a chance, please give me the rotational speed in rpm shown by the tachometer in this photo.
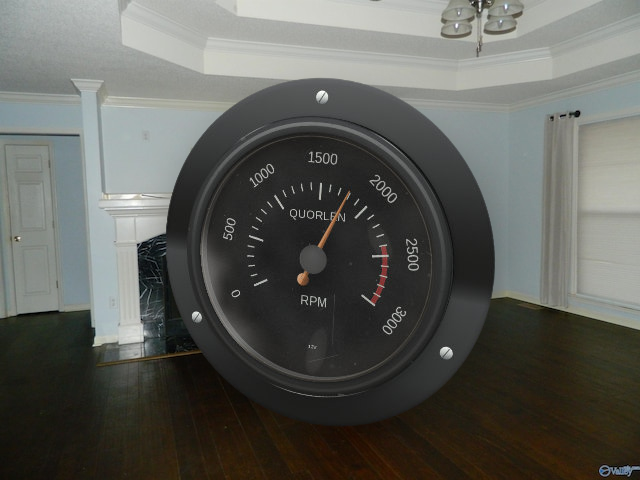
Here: 1800 rpm
